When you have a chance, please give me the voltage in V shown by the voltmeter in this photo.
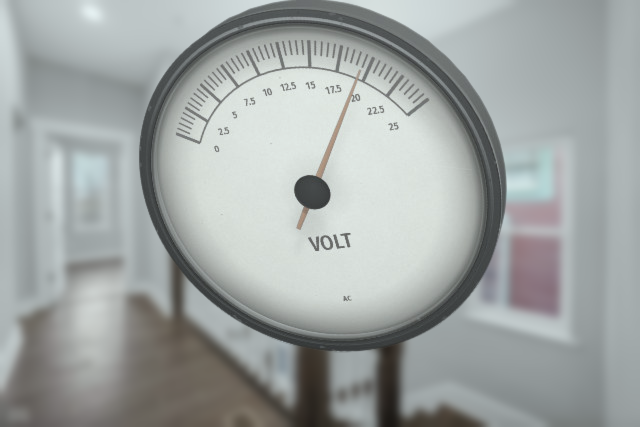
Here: 19.5 V
